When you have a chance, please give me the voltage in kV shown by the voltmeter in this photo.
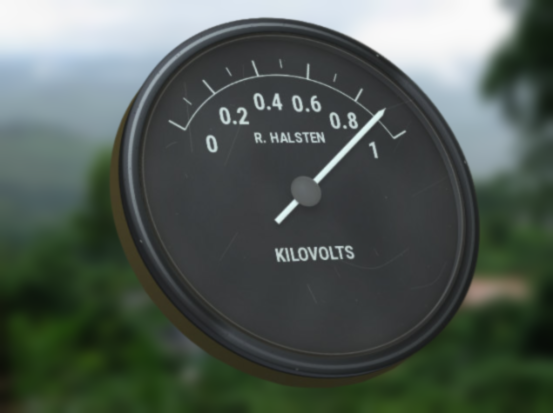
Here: 0.9 kV
